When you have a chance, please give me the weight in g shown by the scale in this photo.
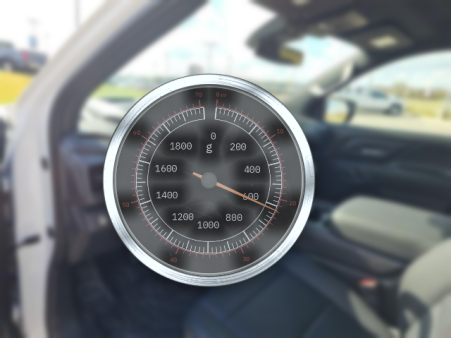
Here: 620 g
